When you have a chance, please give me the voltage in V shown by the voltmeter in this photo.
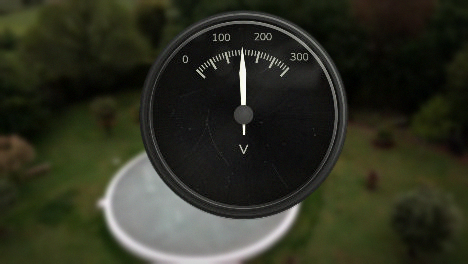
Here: 150 V
